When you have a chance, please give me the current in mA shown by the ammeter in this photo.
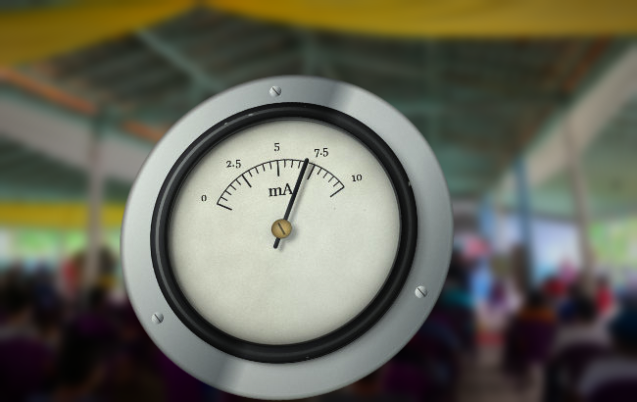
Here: 7 mA
